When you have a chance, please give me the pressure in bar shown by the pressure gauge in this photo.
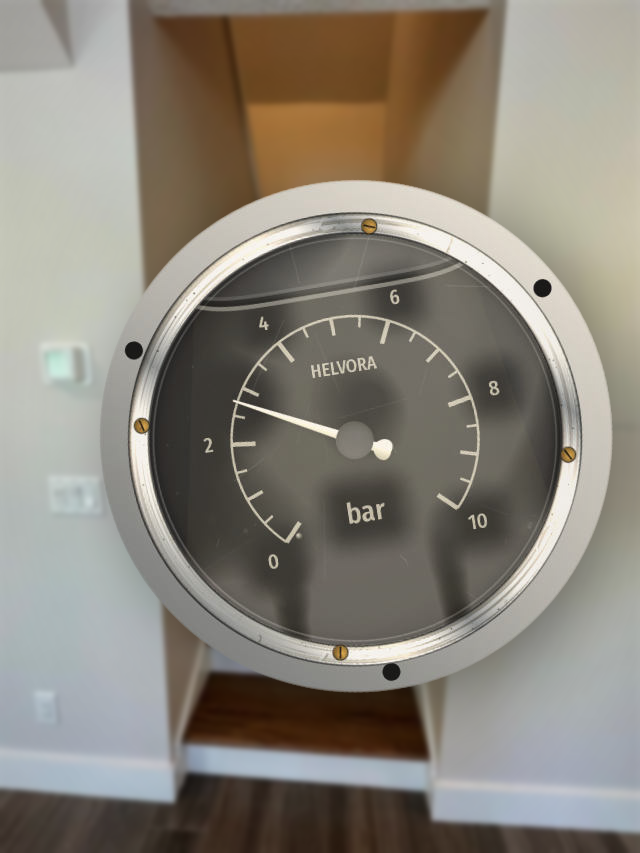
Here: 2.75 bar
